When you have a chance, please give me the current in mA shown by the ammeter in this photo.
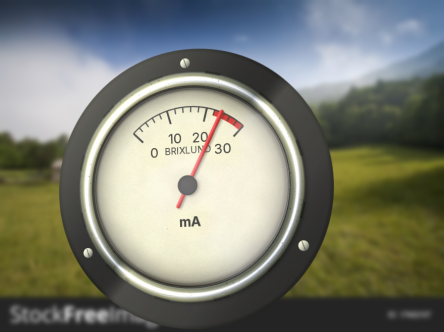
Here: 24 mA
